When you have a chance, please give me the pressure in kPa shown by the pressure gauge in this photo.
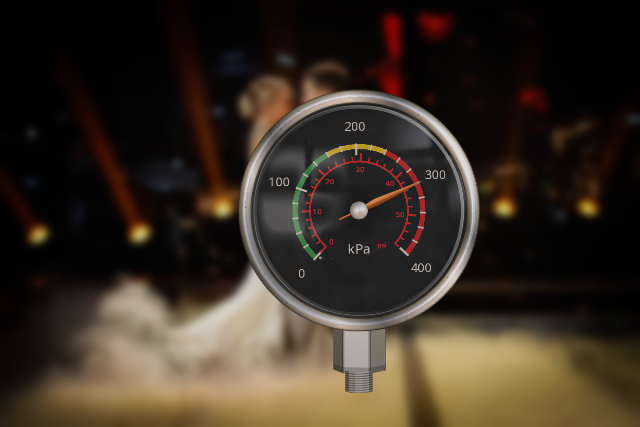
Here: 300 kPa
